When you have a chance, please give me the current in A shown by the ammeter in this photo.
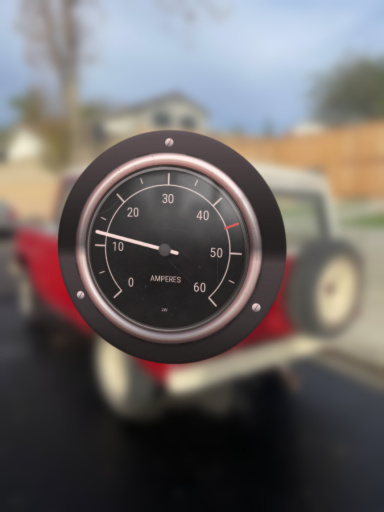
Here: 12.5 A
